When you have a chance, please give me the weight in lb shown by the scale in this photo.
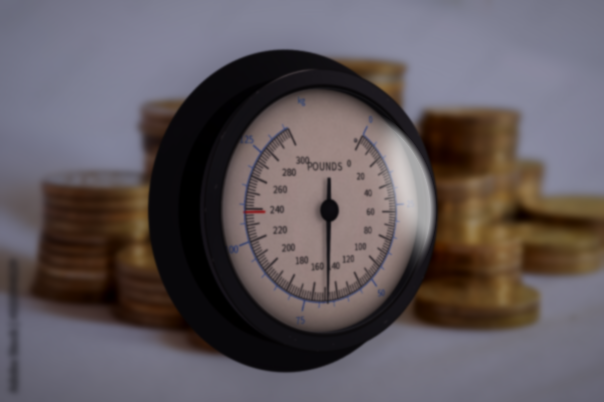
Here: 150 lb
